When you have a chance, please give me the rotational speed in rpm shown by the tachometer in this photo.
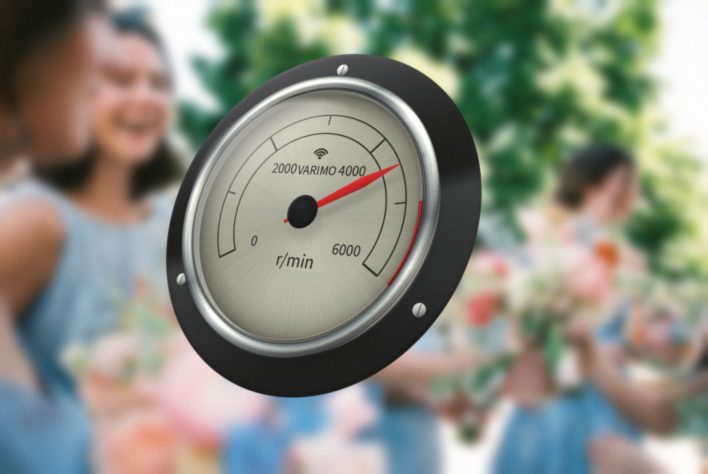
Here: 4500 rpm
